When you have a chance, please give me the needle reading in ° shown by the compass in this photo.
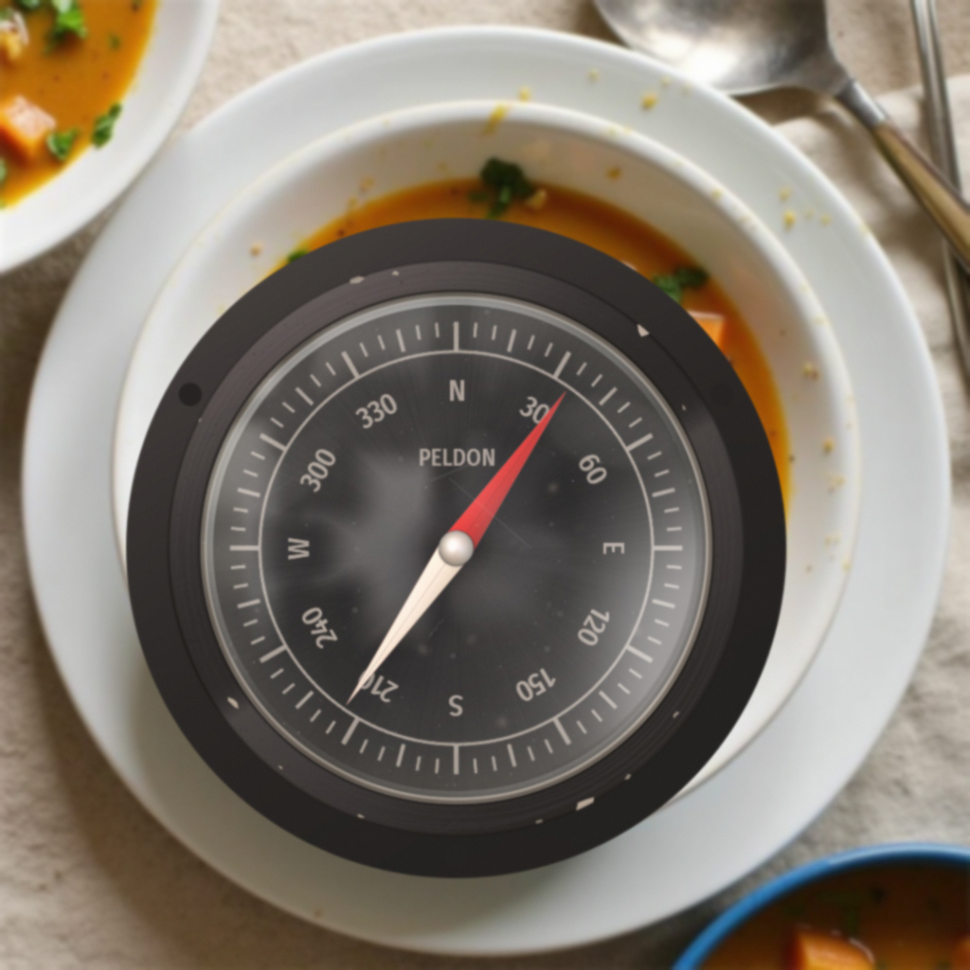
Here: 35 °
